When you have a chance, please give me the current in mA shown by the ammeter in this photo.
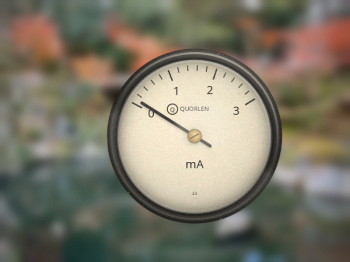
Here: 0.1 mA
